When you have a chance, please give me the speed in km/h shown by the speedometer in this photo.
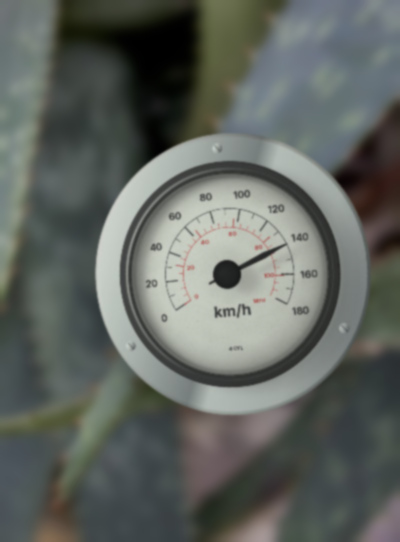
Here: 140 km/h
